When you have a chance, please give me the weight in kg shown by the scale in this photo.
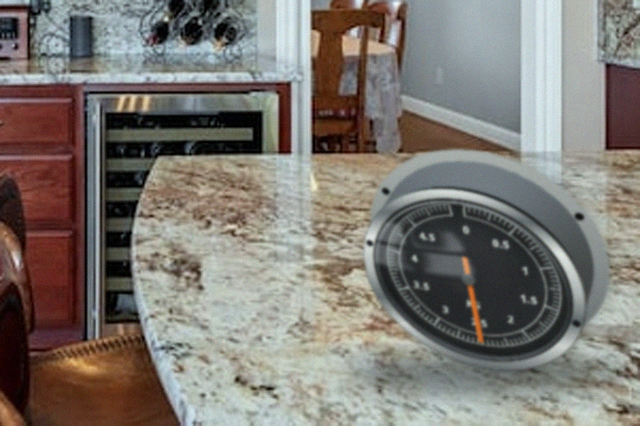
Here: 2.5 kg
